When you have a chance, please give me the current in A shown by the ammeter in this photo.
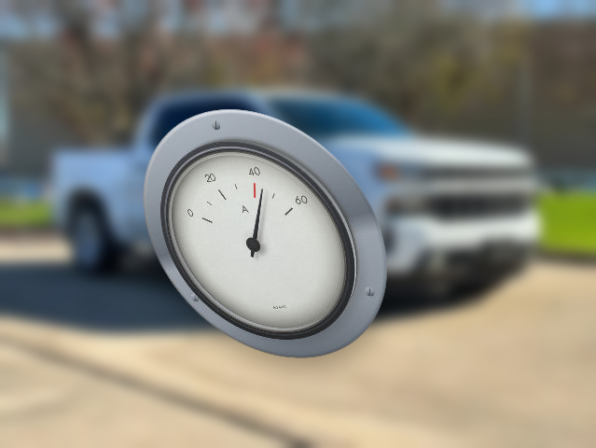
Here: 45 A
